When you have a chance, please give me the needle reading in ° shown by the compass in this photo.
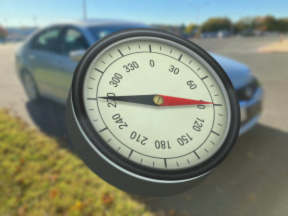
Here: 90 °
